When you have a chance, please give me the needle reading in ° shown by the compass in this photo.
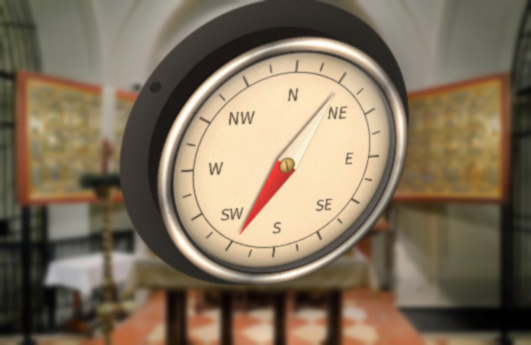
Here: 210 °
